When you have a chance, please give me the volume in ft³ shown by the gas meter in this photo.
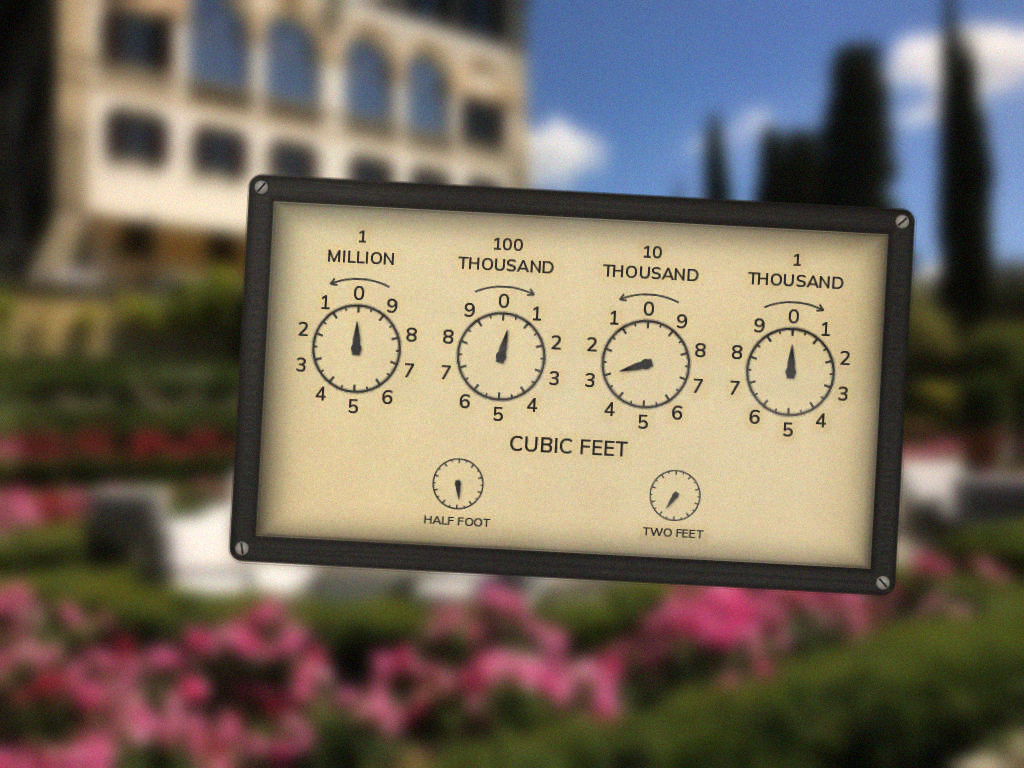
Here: 3000 ft³
